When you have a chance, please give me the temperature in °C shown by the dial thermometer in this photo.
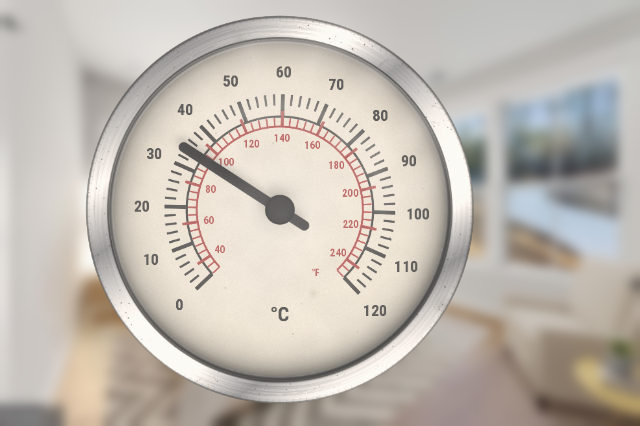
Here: 34 °C
